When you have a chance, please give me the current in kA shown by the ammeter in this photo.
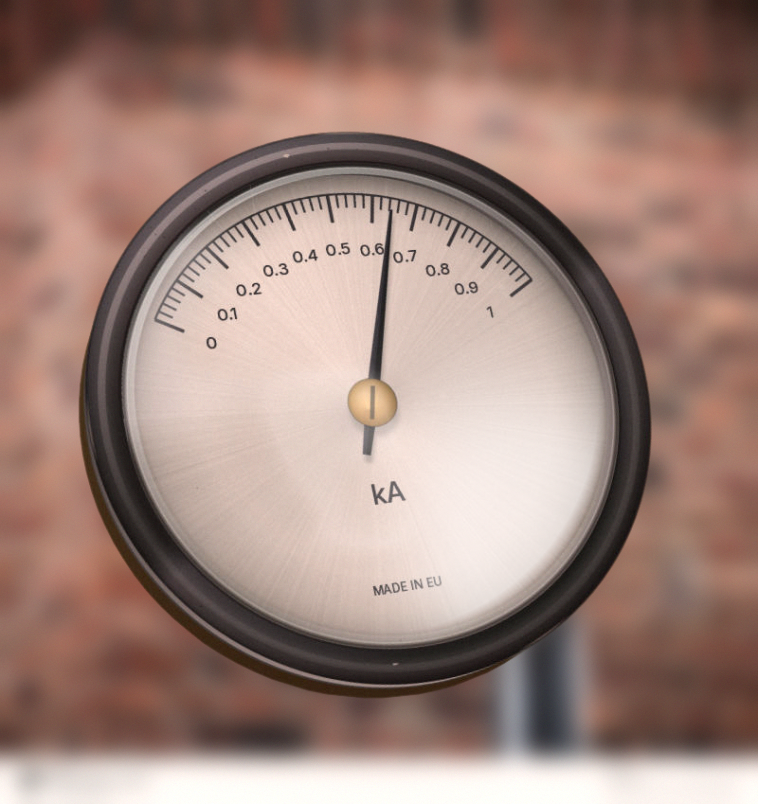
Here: 0.64 kA
